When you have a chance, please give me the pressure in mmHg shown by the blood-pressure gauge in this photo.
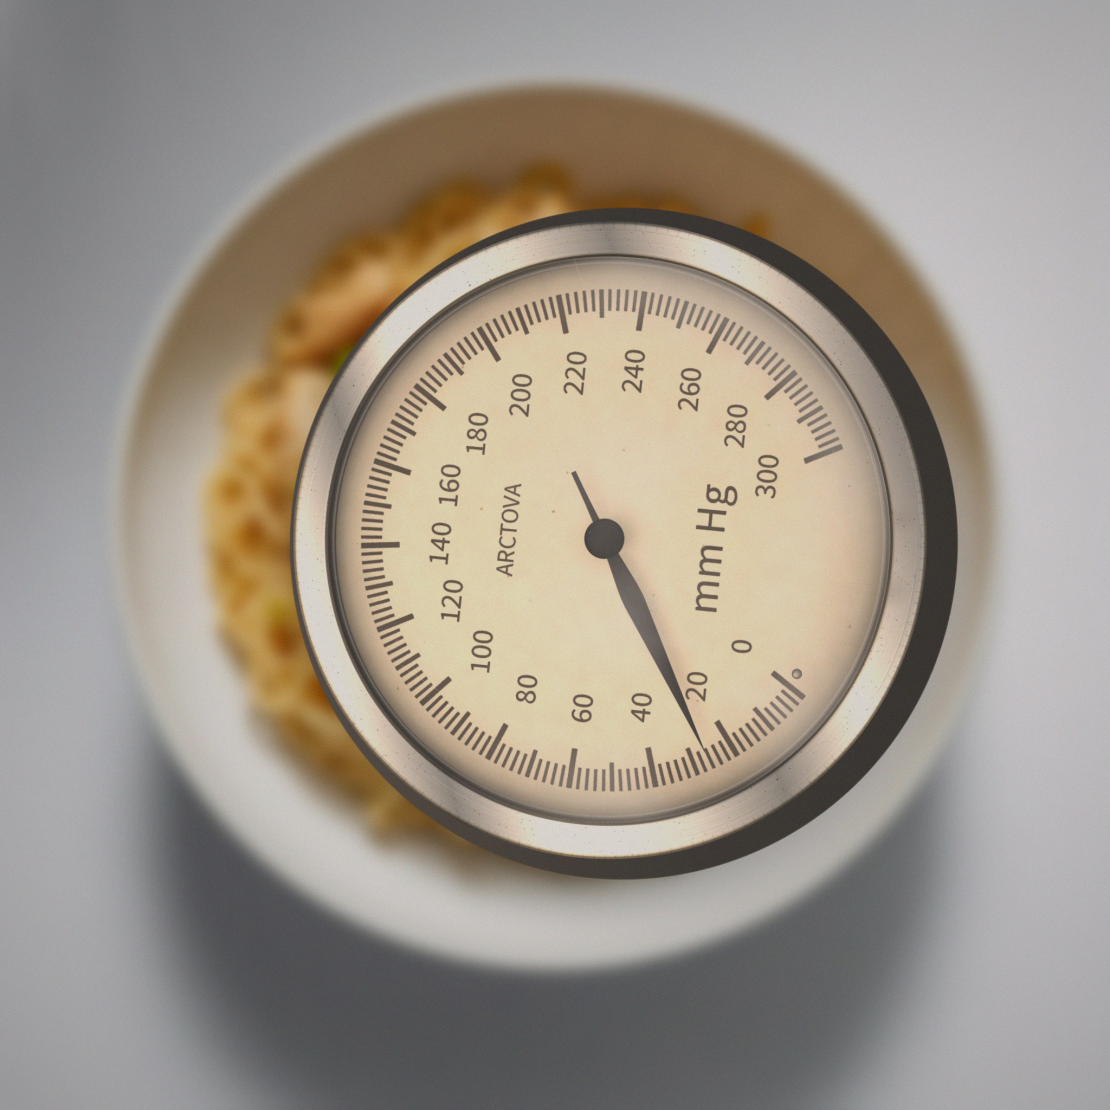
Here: 26 mmHg
